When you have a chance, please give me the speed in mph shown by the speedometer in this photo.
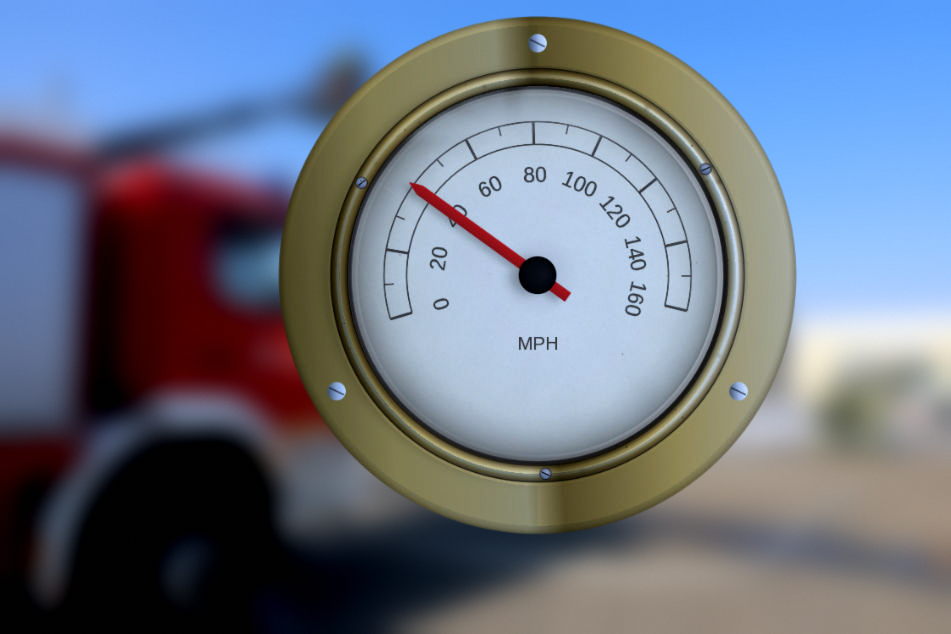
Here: 40 mph
